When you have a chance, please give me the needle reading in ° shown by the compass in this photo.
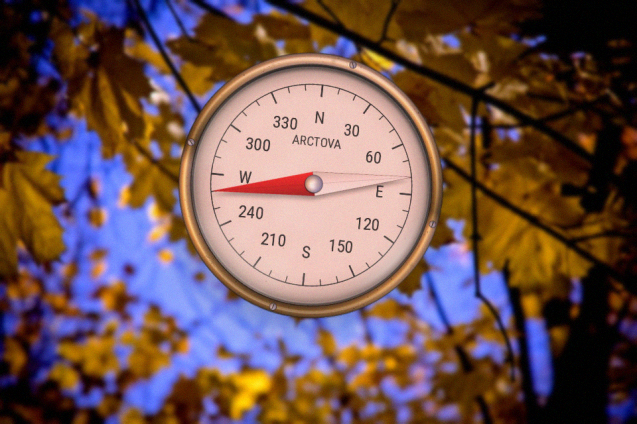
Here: 260 °
